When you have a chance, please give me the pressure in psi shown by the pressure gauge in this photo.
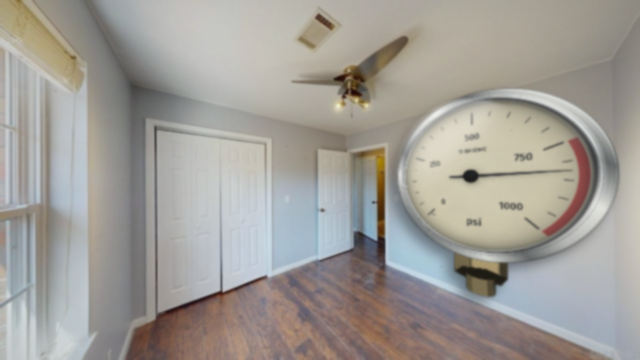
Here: 825 psi
